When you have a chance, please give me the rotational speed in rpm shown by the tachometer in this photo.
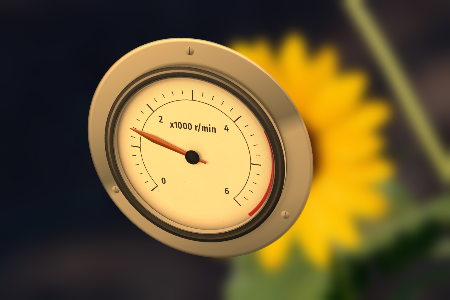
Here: 1400 rpm
